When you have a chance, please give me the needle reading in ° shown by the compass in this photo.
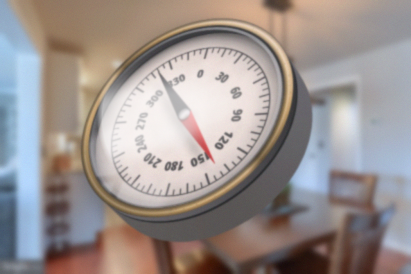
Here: 140 °
